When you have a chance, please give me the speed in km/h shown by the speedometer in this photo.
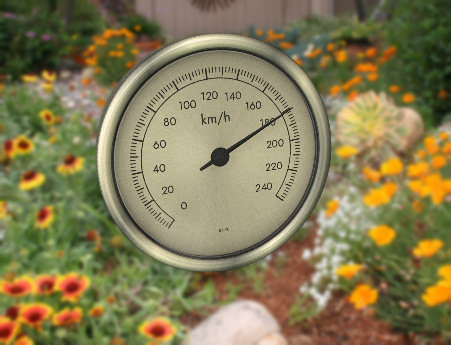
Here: 180 km/h
